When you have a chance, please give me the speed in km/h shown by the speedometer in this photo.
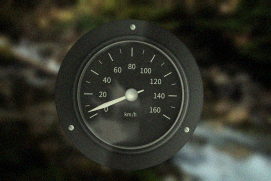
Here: 5 km/h
